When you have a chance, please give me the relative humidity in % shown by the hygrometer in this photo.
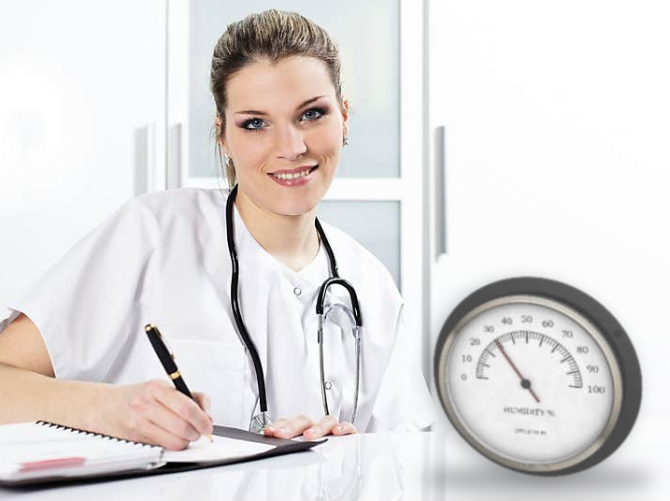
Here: 30 %
